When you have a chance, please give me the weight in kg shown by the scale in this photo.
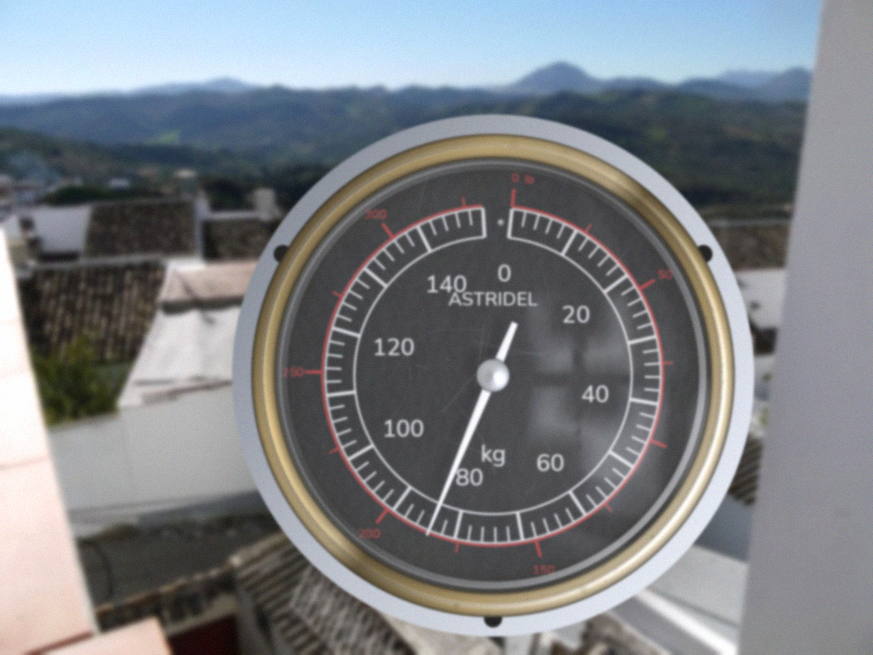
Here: 84 kg
